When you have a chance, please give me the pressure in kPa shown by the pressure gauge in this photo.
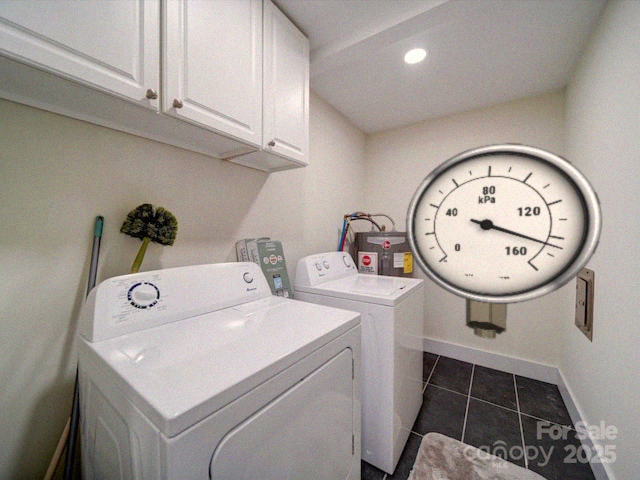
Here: 145 kPa
